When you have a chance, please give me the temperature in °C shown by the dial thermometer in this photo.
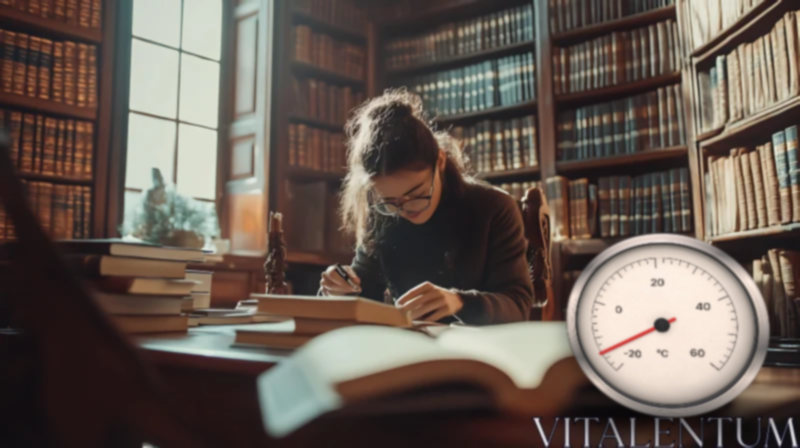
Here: -14 °C
